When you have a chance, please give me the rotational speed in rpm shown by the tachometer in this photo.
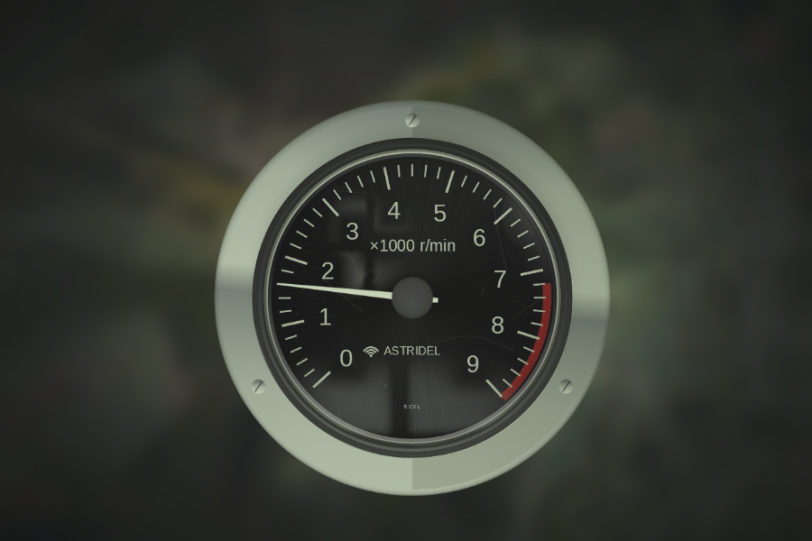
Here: 1600 rpm
